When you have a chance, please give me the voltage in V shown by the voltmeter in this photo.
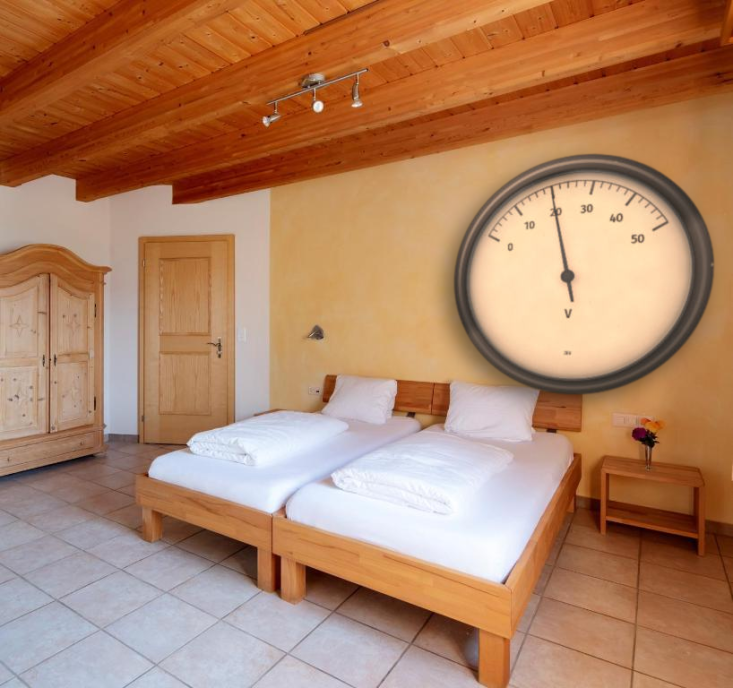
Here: 20 V
